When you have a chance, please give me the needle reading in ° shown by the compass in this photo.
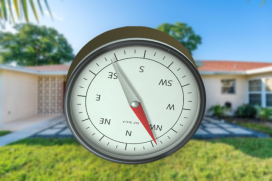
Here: 325 °
